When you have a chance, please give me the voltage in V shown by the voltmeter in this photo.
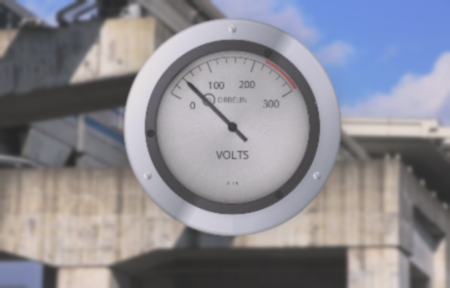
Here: 40 V
